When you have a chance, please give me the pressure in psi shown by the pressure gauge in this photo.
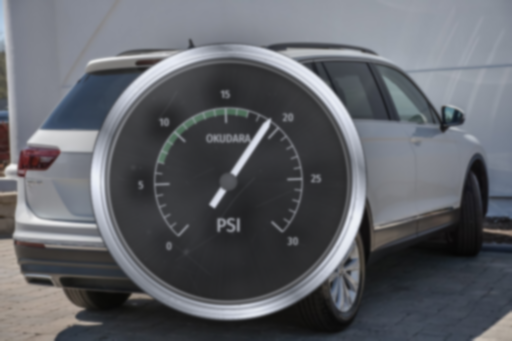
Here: 19 psi
